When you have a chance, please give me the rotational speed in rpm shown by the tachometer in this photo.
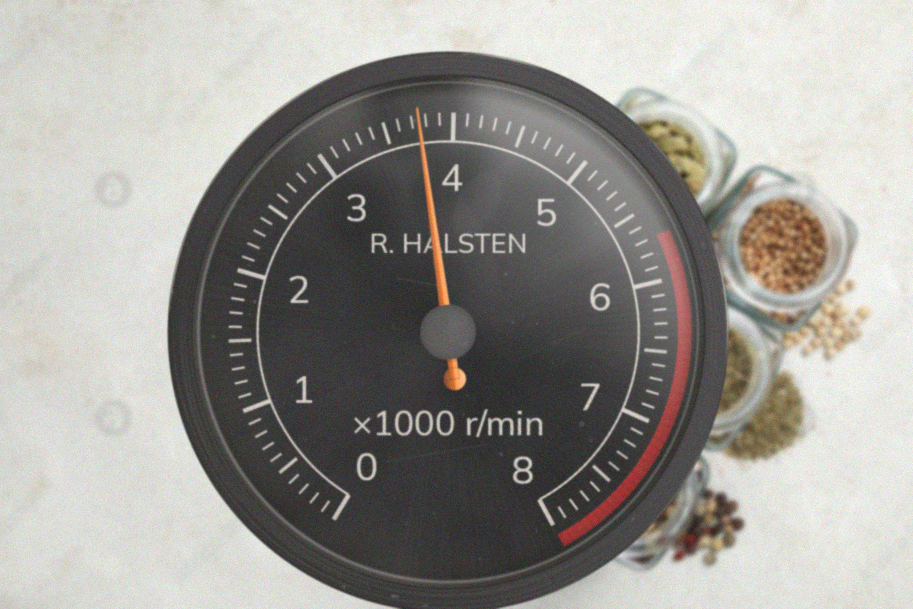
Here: 3750 rpm
